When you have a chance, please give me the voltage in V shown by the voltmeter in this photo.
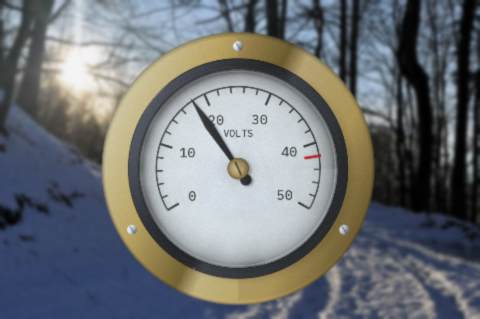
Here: 18 V
